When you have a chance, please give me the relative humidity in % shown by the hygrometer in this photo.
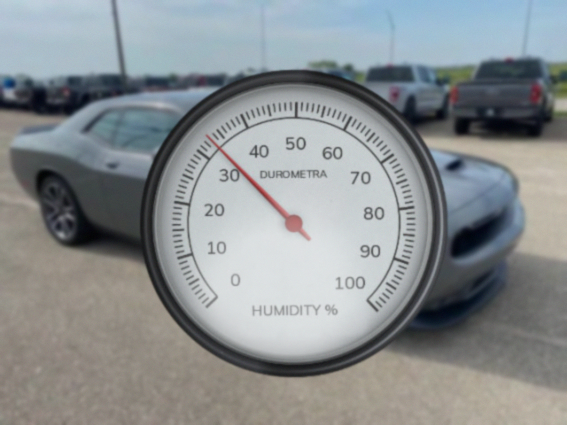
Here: 33 %
